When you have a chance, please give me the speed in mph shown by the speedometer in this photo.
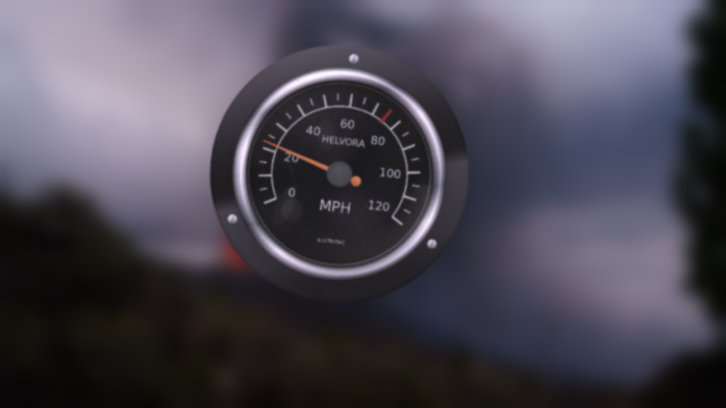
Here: 22.5 mph
